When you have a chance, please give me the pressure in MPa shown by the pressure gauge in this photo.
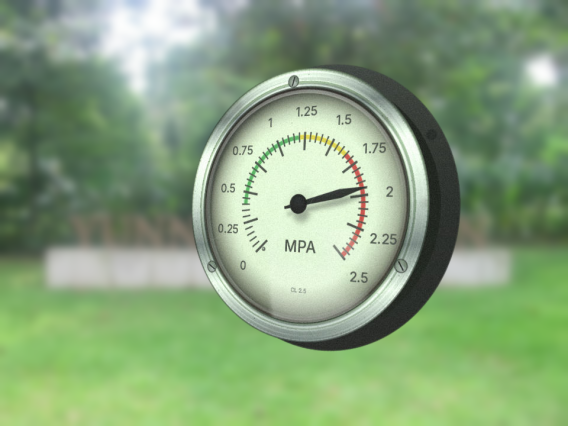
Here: 1.95 MPa
